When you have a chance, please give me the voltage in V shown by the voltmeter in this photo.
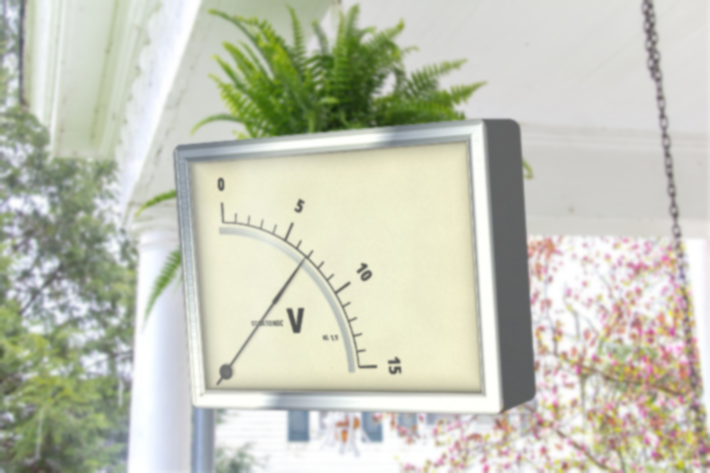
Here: 7 V
